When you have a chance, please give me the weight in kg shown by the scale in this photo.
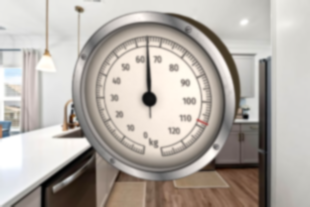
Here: 65 kg
